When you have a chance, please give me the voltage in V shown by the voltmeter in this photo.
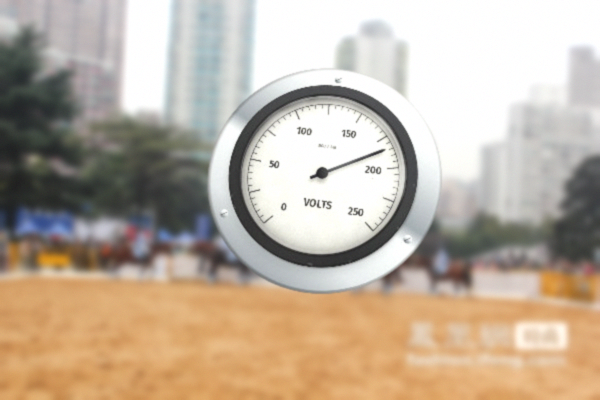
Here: 185 V
